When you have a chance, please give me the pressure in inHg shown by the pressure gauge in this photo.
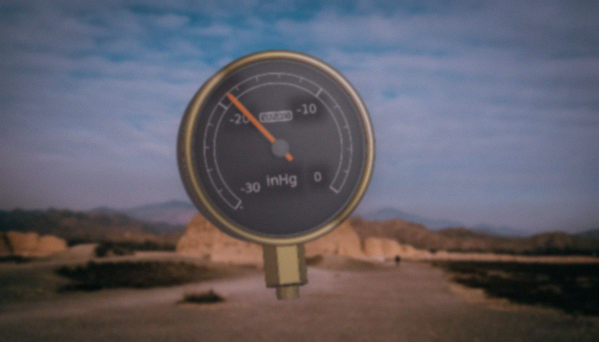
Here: -19 inHg
